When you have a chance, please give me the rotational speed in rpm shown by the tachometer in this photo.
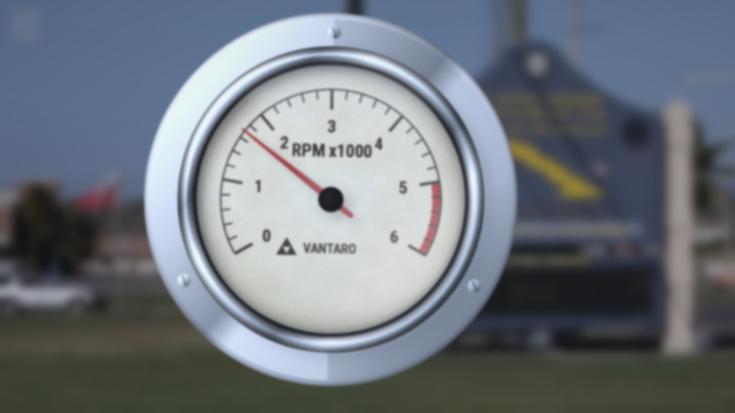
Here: 1700 rpm
